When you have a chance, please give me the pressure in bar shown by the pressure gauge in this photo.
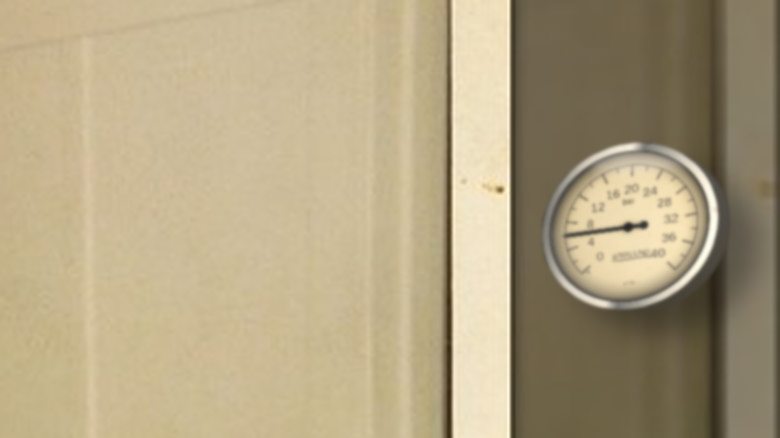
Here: 6 bar
